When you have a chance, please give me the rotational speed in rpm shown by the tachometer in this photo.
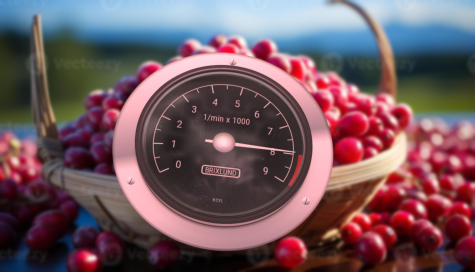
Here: 8000 rpm
